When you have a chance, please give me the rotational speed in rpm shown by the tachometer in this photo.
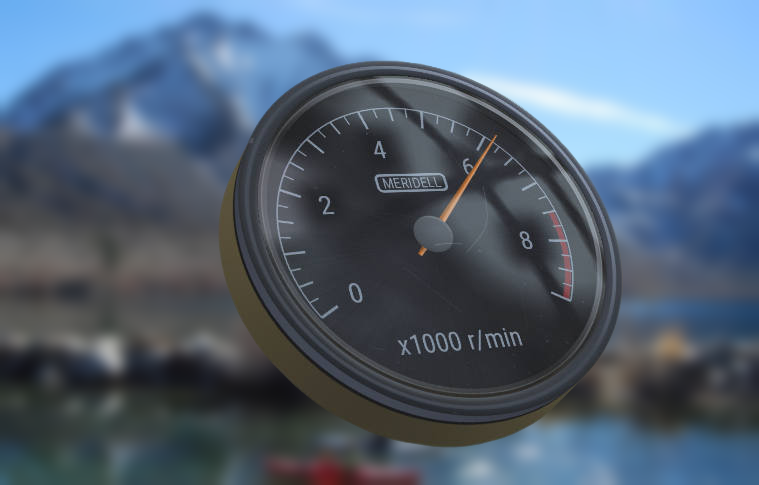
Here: 6125 rpm
